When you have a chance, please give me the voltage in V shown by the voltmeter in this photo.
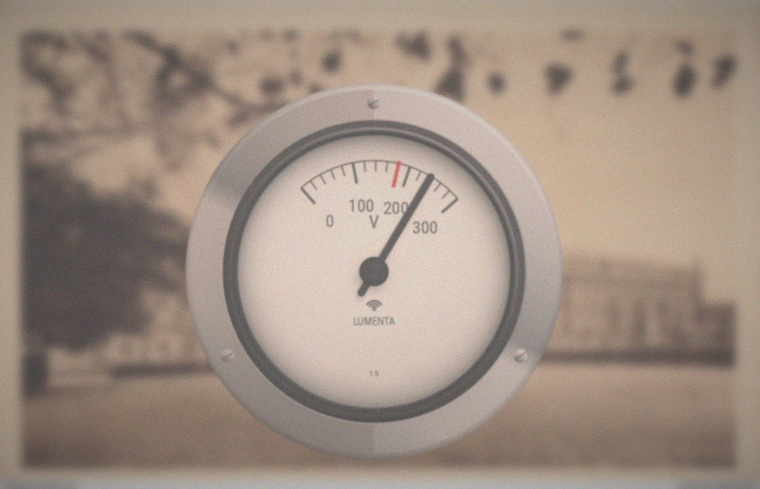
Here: 240 V
